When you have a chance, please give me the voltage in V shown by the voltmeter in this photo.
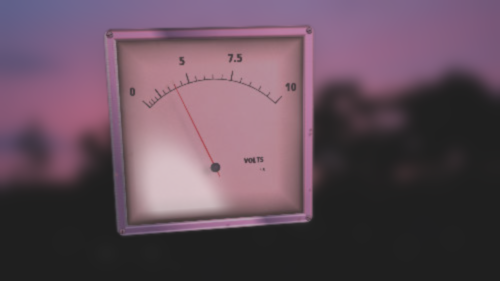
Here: 4 V
